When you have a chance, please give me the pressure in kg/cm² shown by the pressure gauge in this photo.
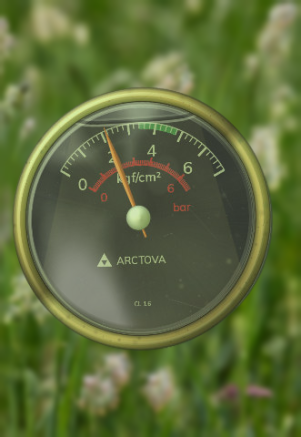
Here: 2.2 kg/cm²
